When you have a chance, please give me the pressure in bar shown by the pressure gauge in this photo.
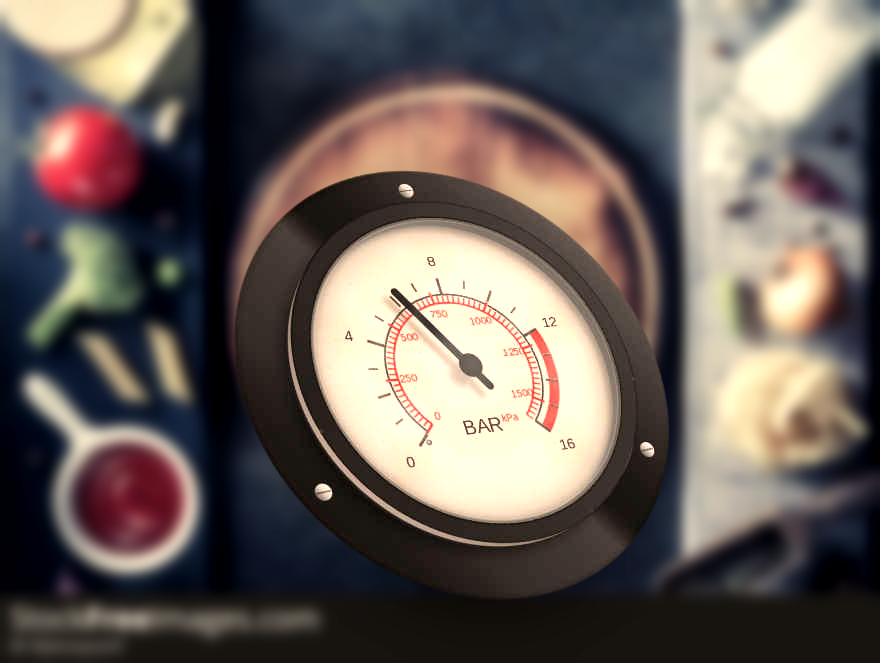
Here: 6 bar
